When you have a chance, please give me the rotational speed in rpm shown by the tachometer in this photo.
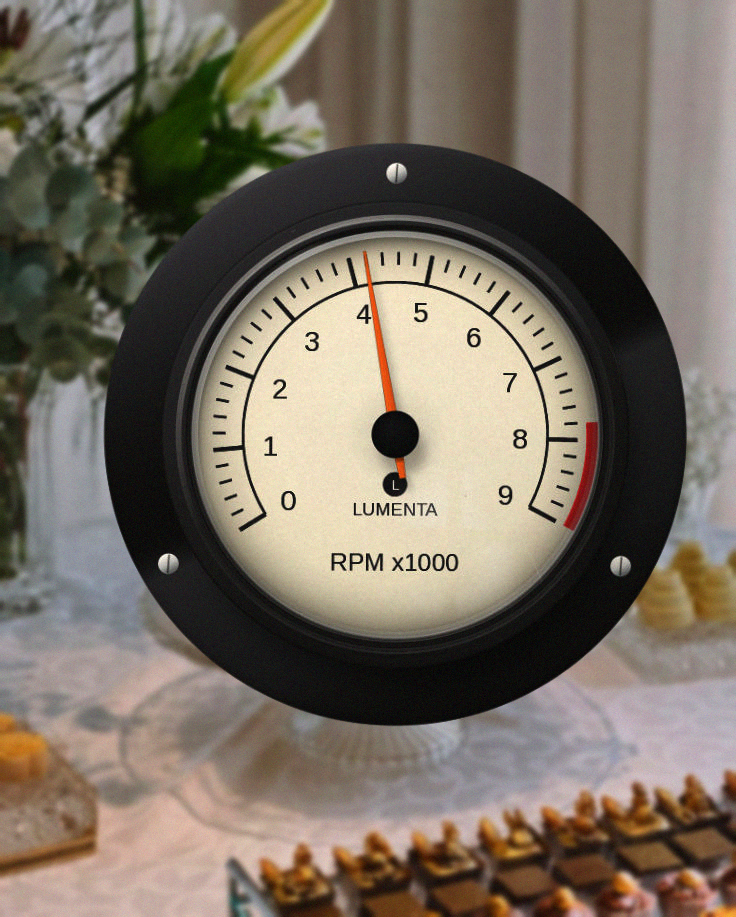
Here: 4200 rpm
